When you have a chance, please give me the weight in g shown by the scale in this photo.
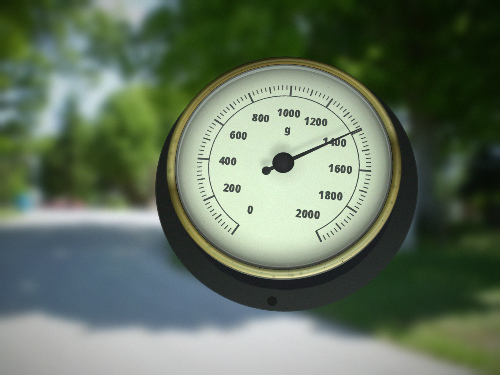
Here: 1400 g
